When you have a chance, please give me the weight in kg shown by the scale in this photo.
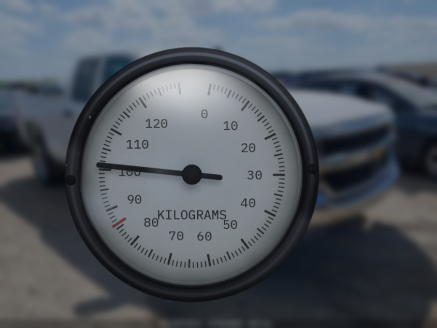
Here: 101 kg
